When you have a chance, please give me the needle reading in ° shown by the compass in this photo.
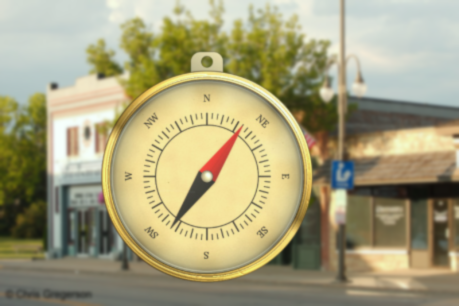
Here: 35 °
